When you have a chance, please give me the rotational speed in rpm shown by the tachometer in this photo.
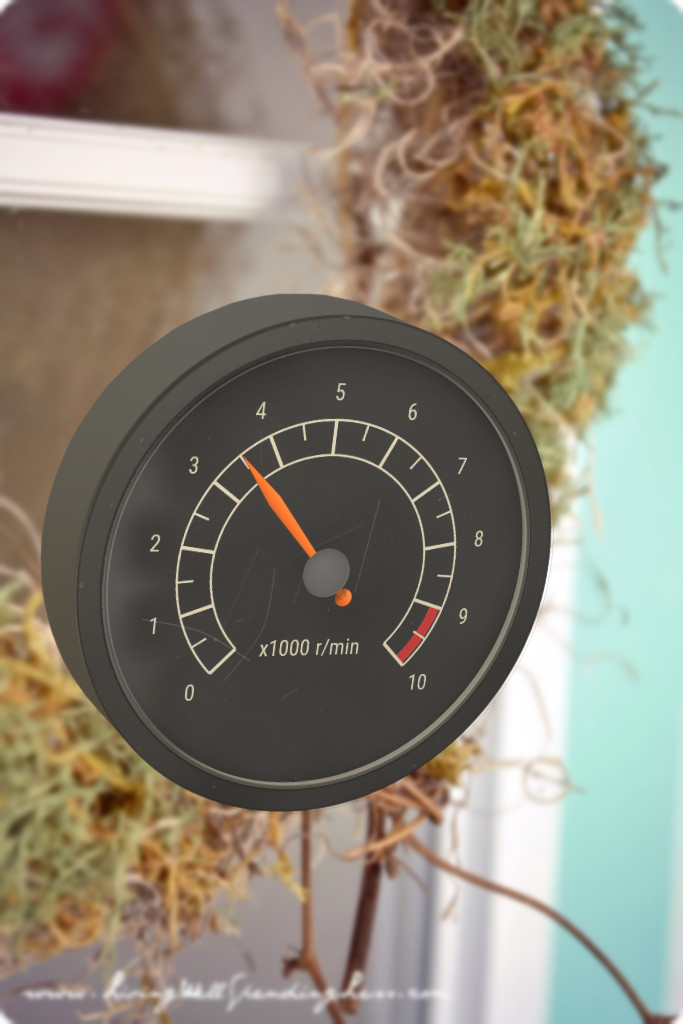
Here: 3500 rpm
